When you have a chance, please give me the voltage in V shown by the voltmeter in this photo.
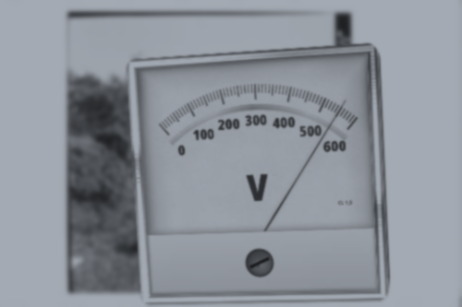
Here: 550 V
